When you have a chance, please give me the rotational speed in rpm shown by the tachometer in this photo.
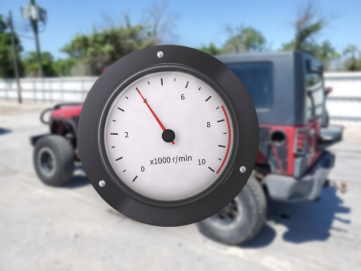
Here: 4000 rpm
